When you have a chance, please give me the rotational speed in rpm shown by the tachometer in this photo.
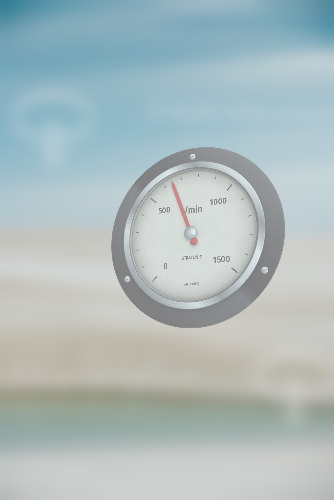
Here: 650 rpm
